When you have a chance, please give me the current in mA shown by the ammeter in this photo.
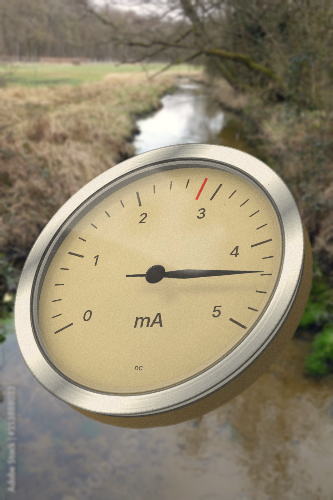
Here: 4.4 mA
